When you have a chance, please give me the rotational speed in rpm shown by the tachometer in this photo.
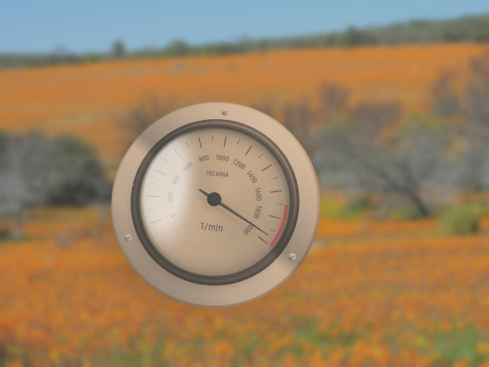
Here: 1950 rpm
